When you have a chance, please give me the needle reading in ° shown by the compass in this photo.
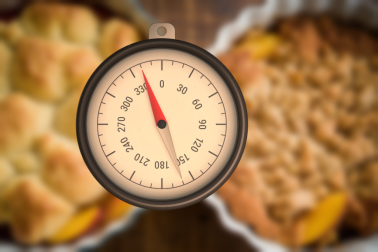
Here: 340 °
